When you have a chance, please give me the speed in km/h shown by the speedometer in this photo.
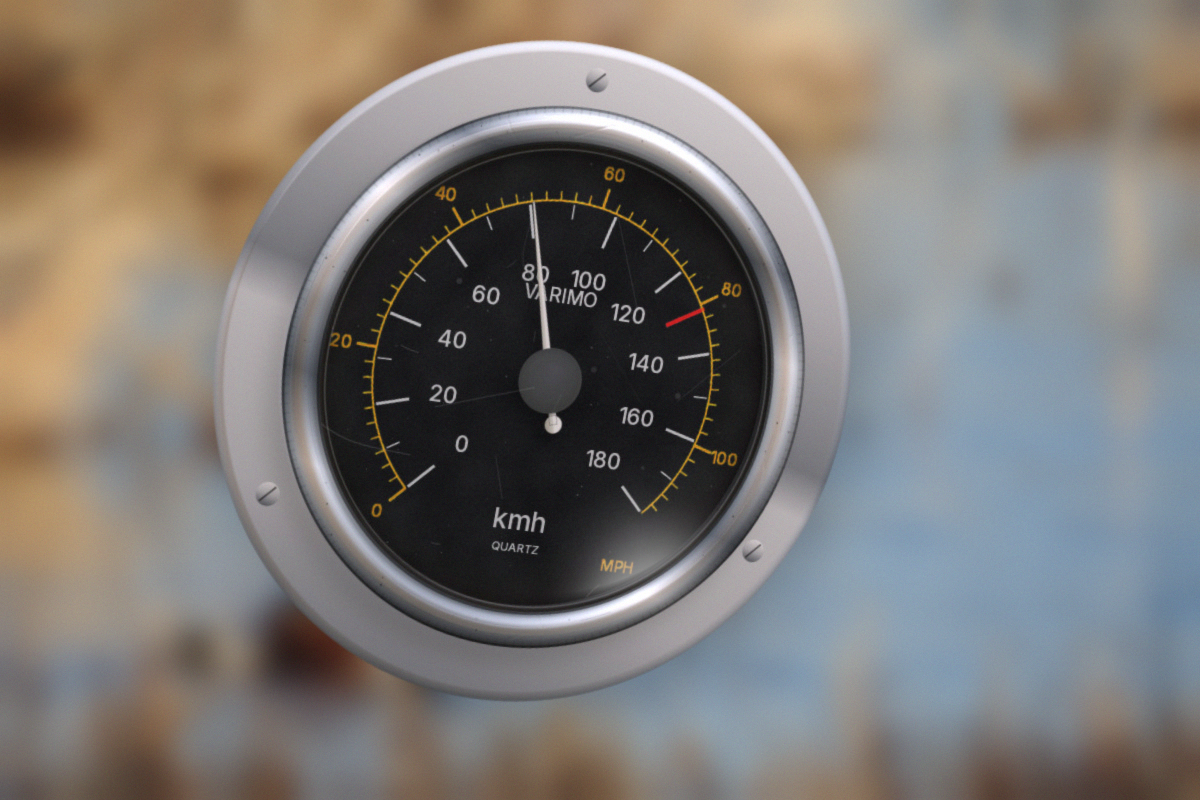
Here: 80 km/h
